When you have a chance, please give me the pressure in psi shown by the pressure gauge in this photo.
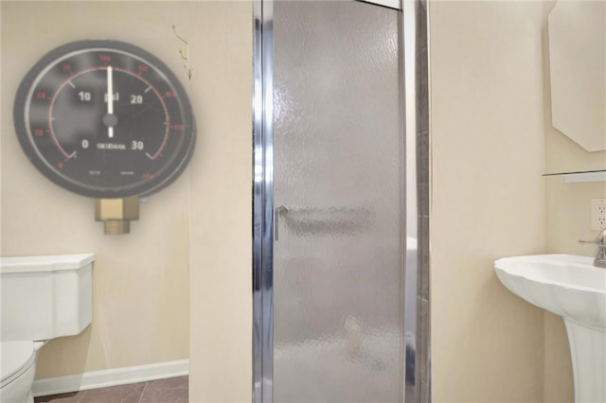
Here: 15 psi
